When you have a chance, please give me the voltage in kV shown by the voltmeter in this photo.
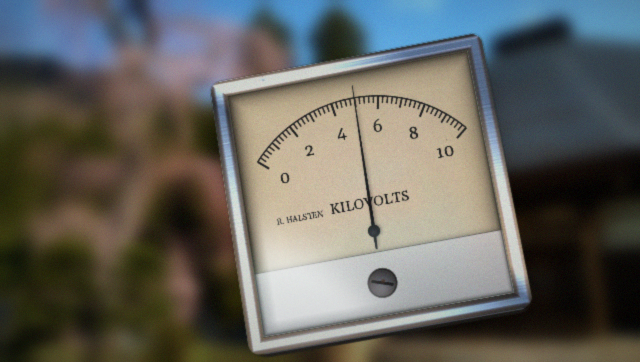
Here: 5 kV
